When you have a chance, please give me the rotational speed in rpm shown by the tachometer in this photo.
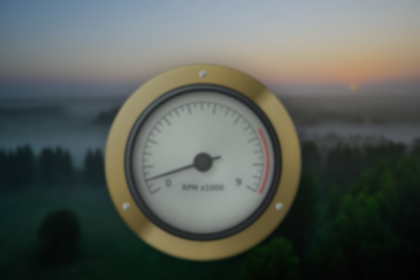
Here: 500 rpm
